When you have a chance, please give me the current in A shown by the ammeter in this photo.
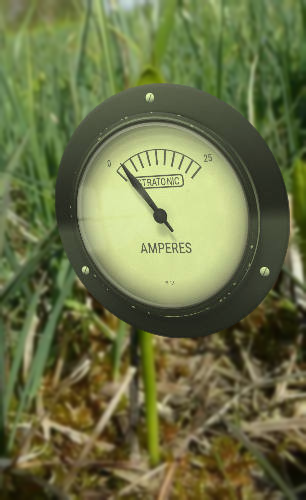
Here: 2.5 A
